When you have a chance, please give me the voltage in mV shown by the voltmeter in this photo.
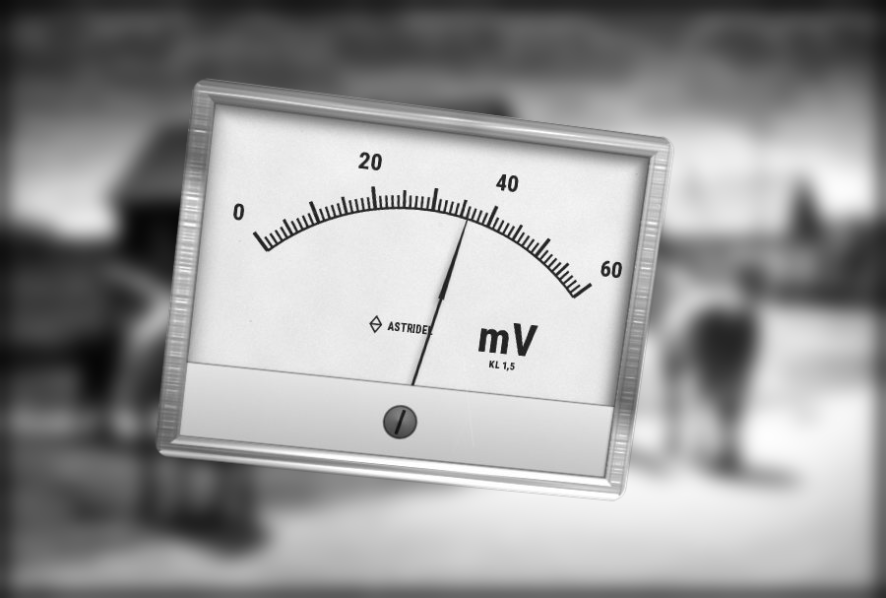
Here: 36 mV
